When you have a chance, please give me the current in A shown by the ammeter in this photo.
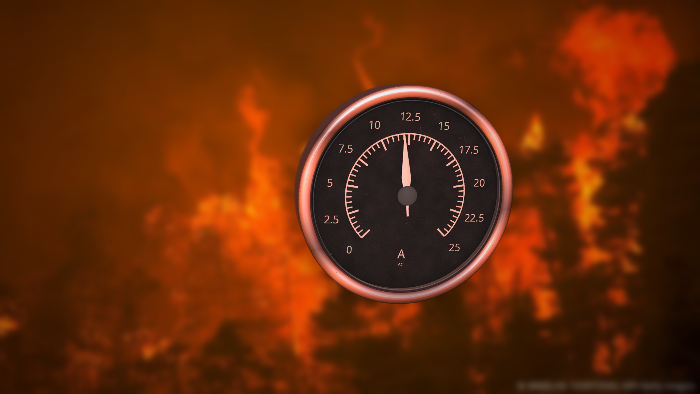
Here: 12 A
